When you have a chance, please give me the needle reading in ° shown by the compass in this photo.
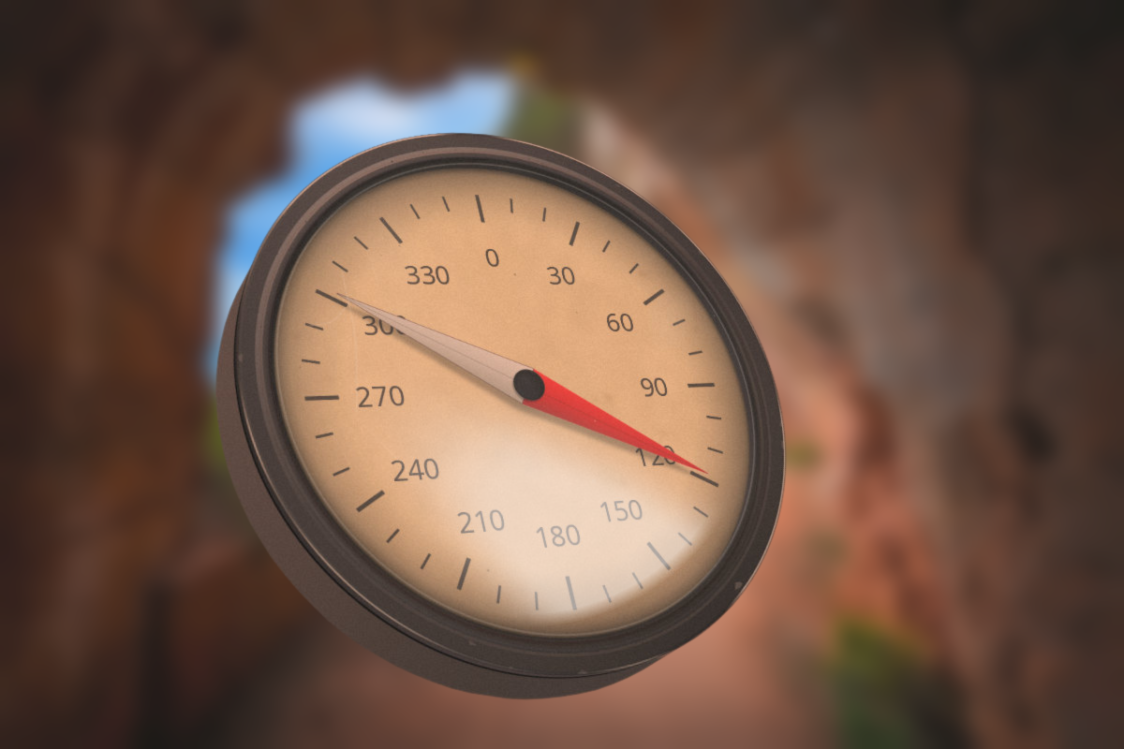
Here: 120 °
